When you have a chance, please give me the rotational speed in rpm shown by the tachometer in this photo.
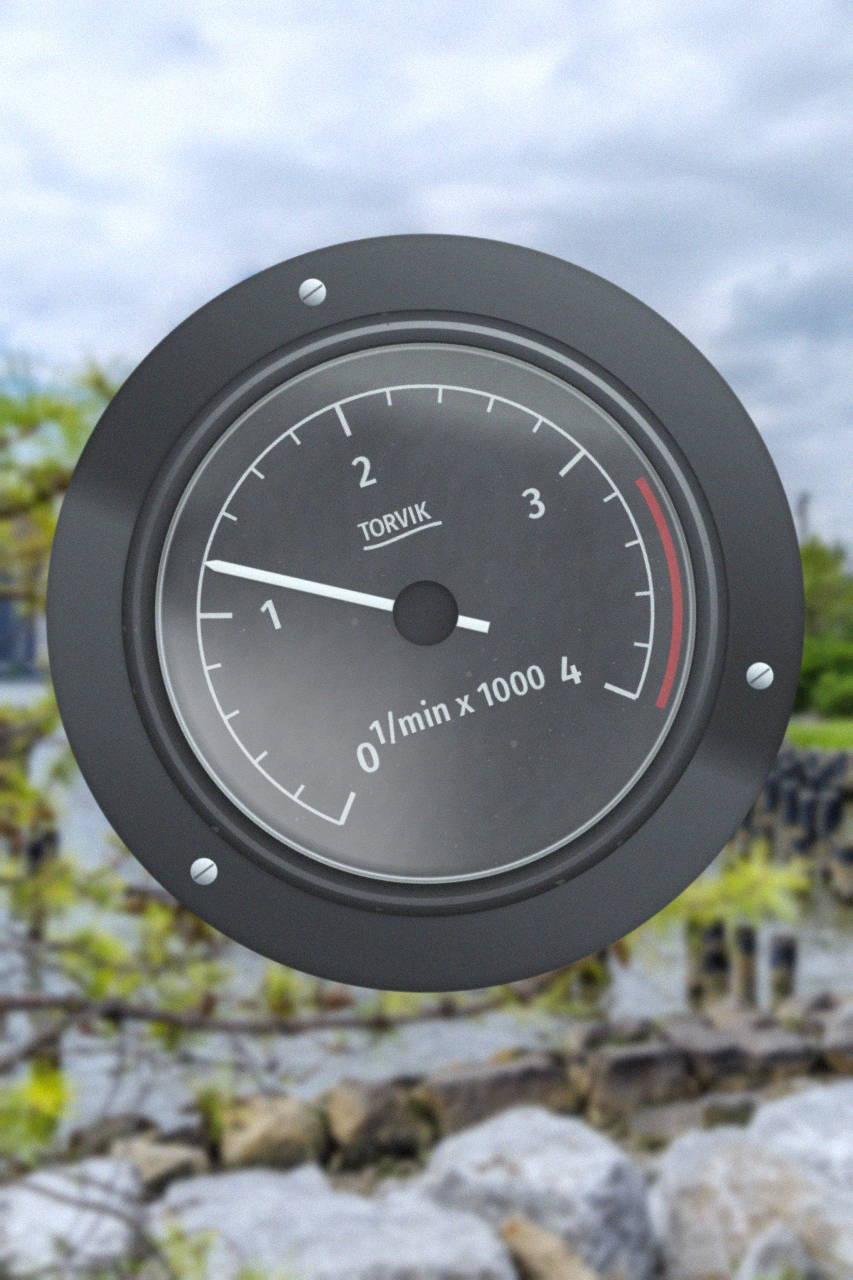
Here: 1200 rpm
